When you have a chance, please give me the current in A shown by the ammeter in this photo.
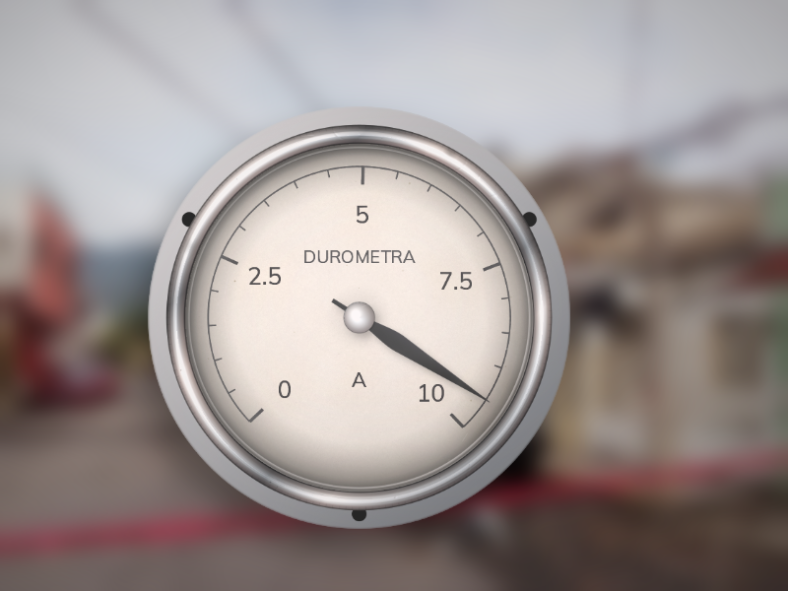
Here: 9.5 A
